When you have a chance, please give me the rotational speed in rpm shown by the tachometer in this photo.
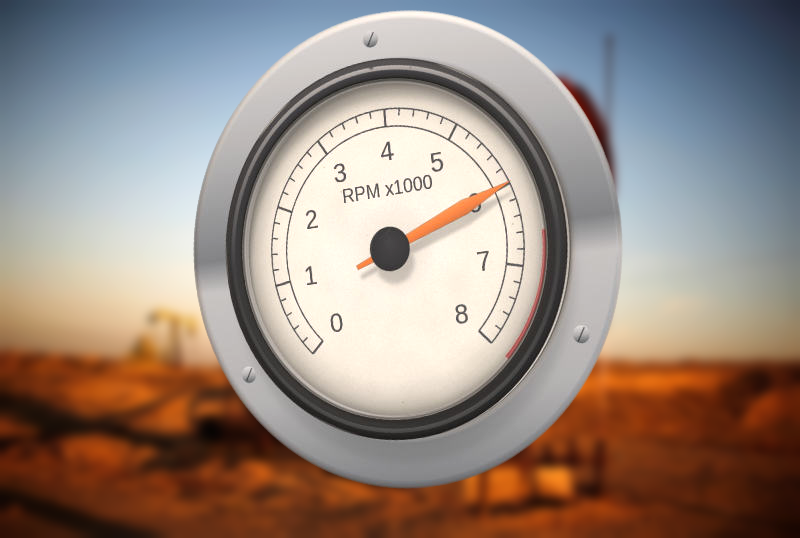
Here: 6000 rpm
